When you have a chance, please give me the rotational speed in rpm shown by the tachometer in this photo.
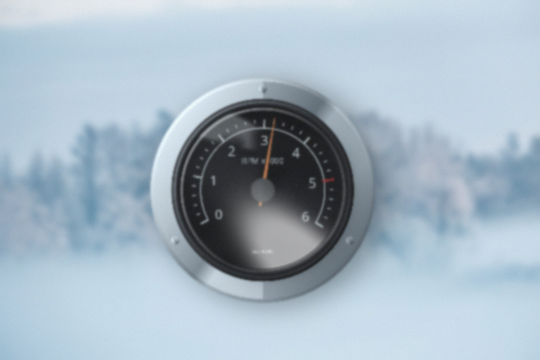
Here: 3200 rpm
